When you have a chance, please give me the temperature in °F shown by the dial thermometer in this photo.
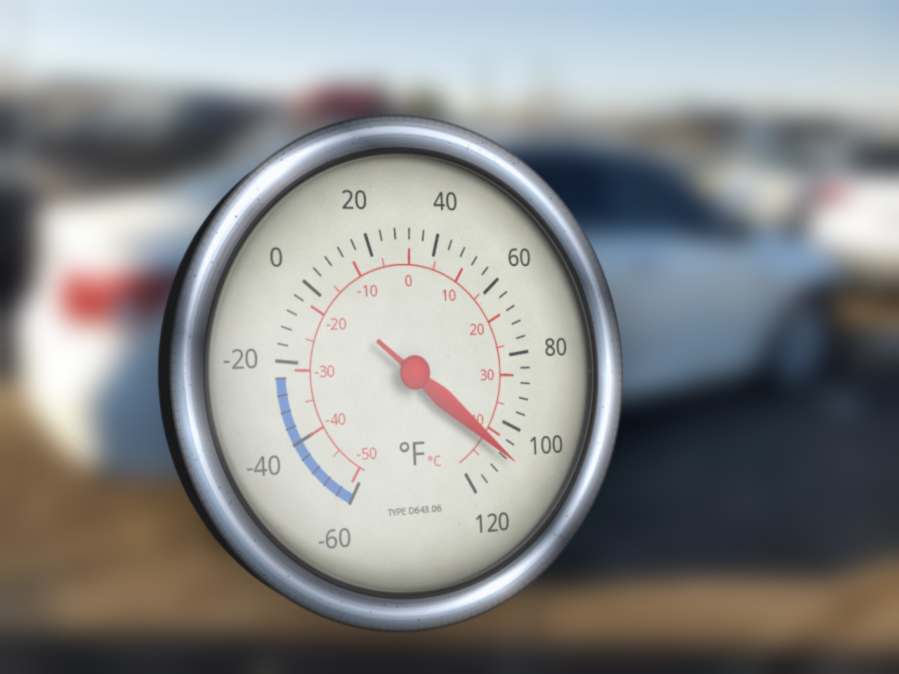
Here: 108 °F
